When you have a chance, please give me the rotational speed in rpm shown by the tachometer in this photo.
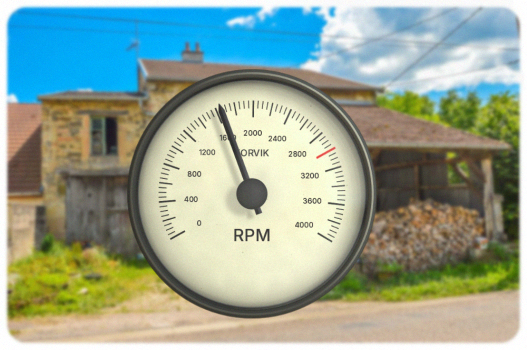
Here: 1650 rpm
